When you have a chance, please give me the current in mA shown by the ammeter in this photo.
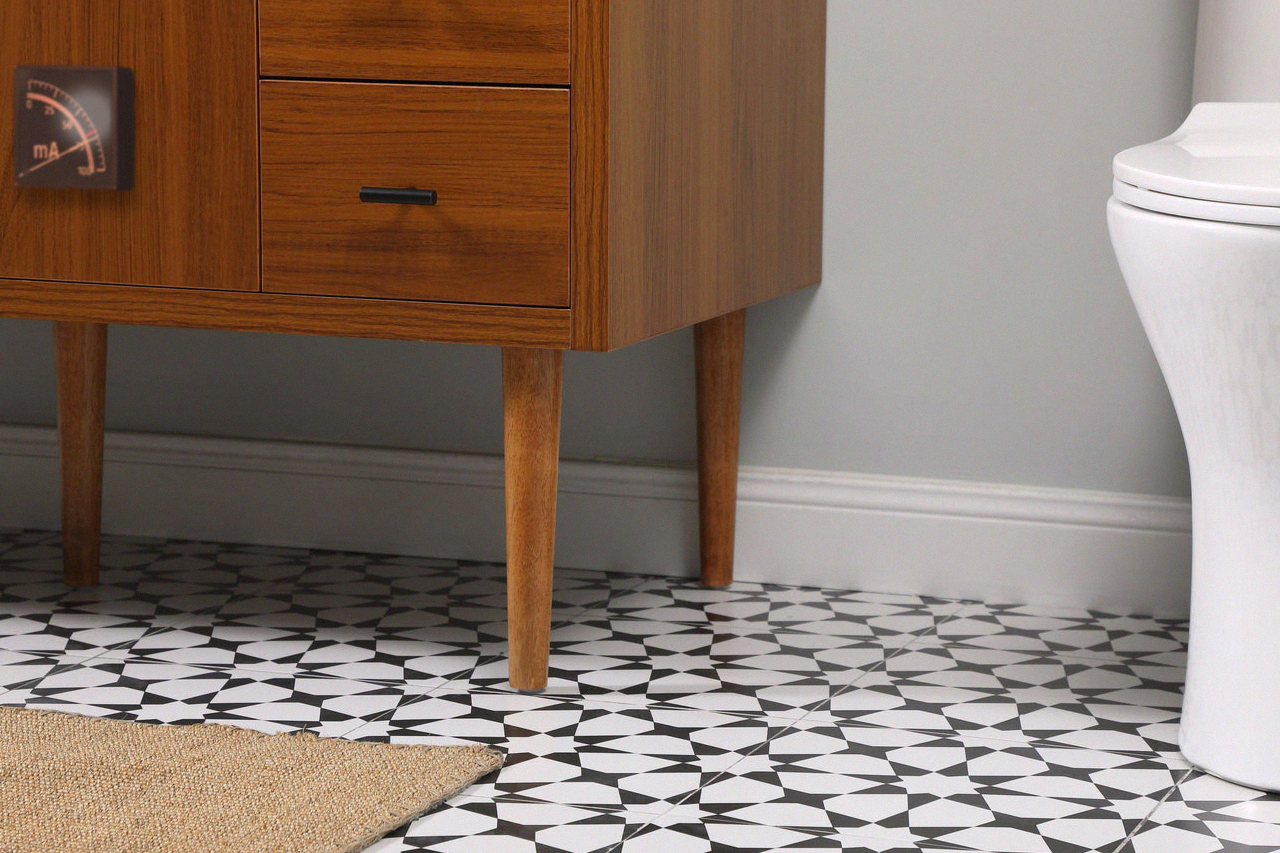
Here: 75 mA
